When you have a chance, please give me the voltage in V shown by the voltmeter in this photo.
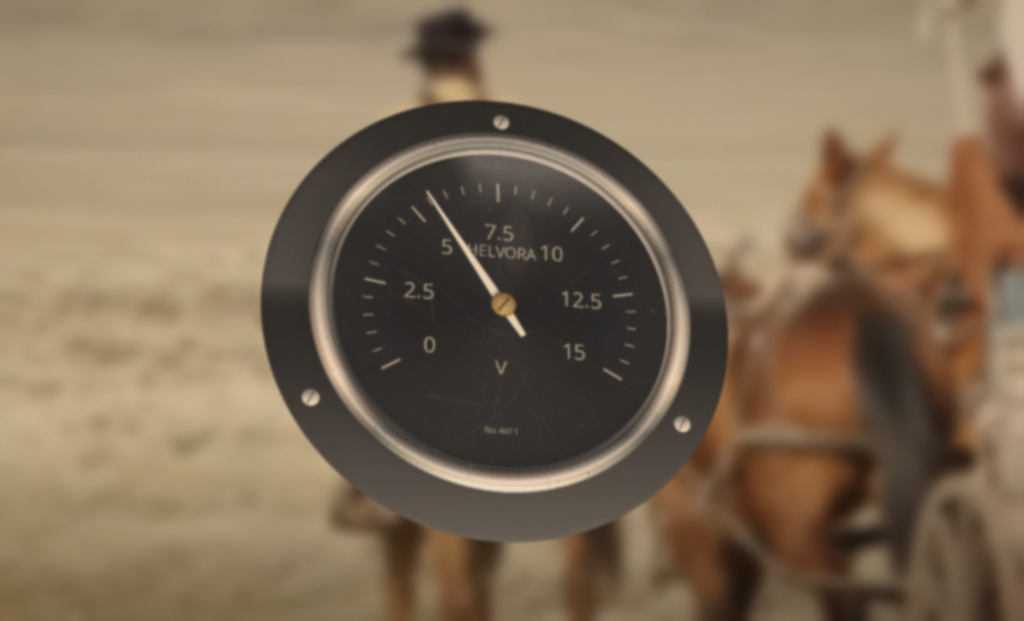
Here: 5.5 V
